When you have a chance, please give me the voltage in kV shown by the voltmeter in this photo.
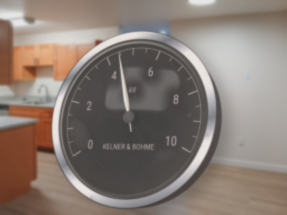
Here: 4.5 kV
